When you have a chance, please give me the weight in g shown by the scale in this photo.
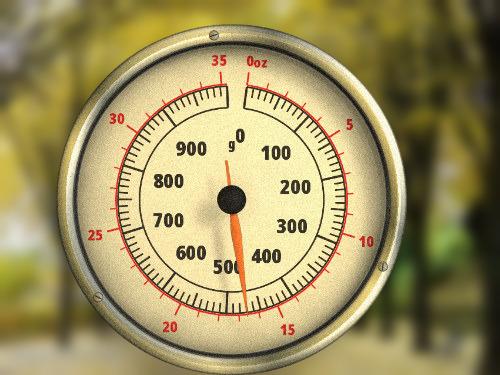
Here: 470 g
